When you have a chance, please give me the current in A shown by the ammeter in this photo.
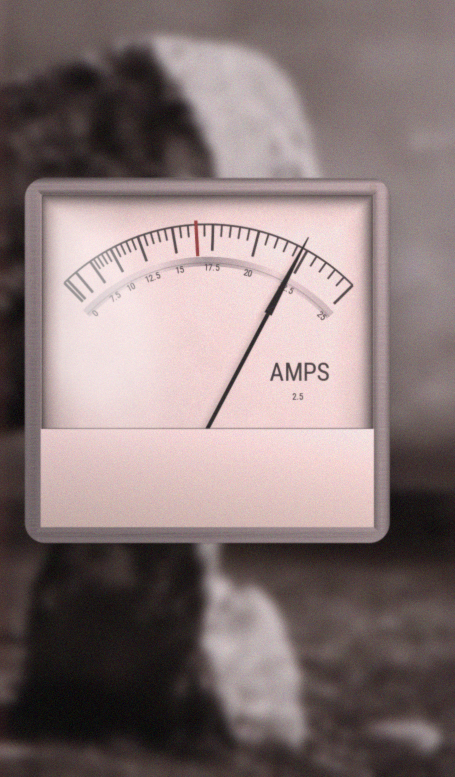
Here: 22.25 A
